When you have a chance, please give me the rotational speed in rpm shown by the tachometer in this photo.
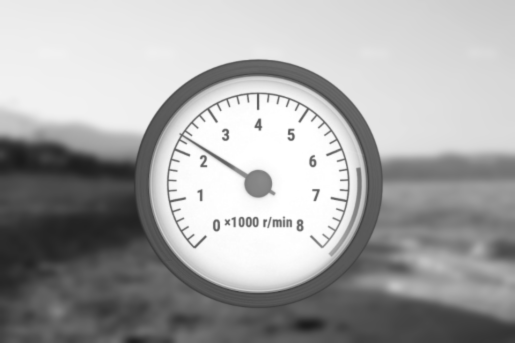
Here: 2300 rpm
